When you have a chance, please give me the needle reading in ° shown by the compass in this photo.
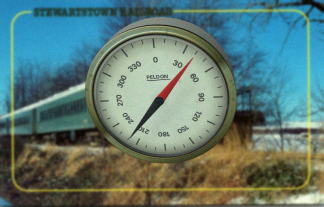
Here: 40 °
